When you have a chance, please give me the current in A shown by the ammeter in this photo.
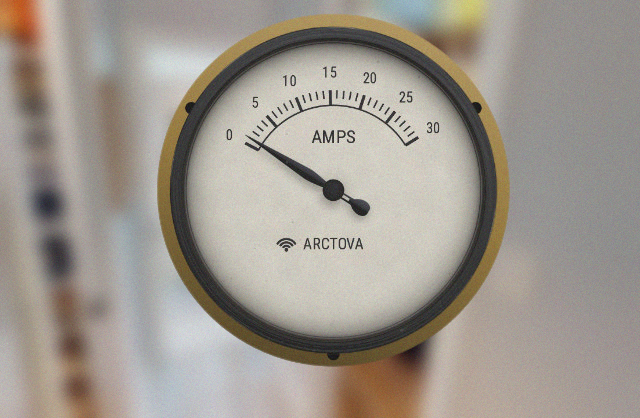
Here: 1 A
